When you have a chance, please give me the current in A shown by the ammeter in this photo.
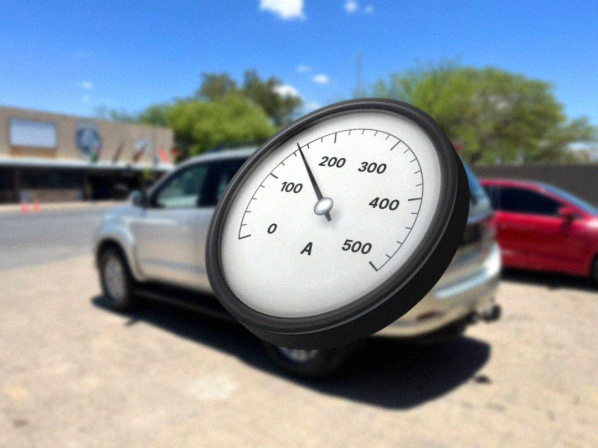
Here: 150 A
